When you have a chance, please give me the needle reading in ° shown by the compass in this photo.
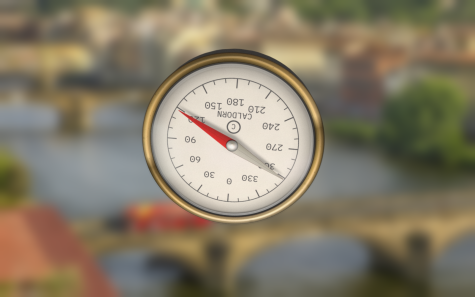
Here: 120 °
